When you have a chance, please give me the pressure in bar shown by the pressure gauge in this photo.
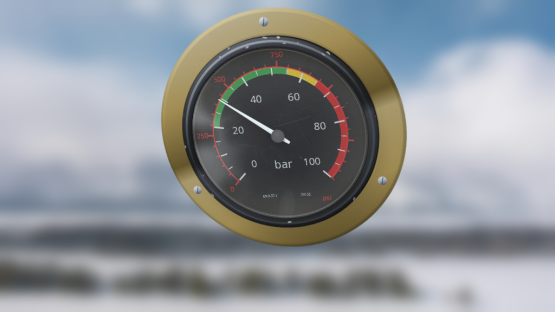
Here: 30 bar
